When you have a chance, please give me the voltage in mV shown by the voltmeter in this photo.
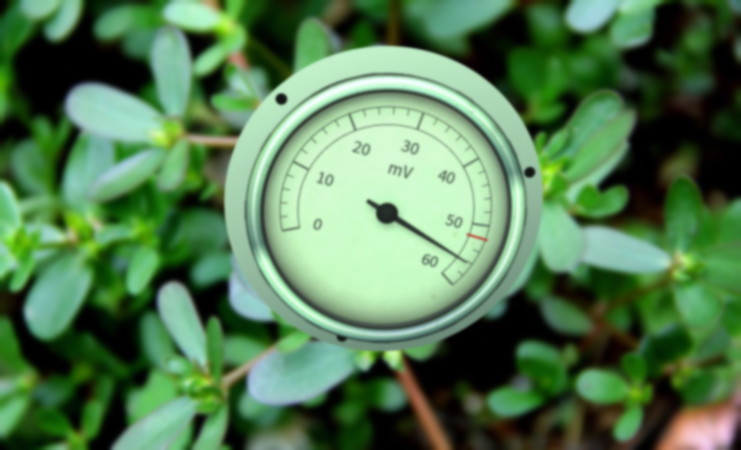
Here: 56 mV
